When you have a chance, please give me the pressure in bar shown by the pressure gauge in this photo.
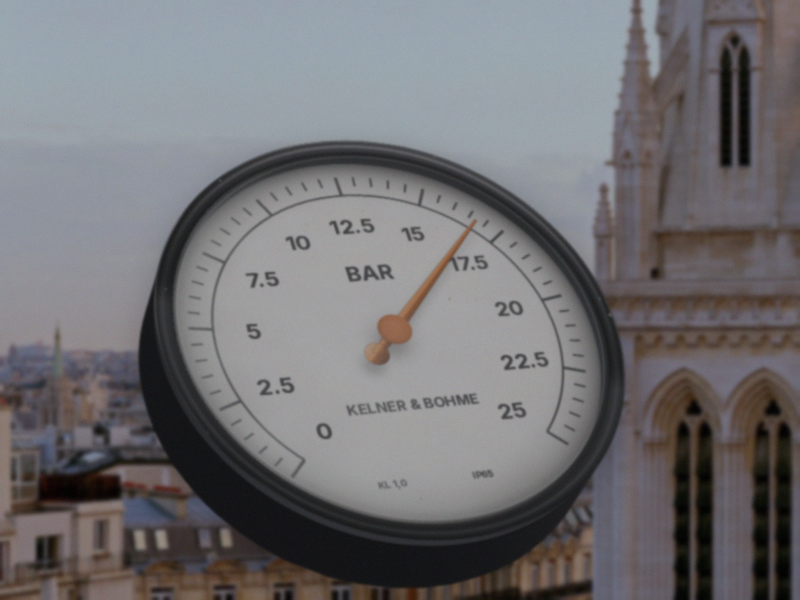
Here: 16.75 bar
